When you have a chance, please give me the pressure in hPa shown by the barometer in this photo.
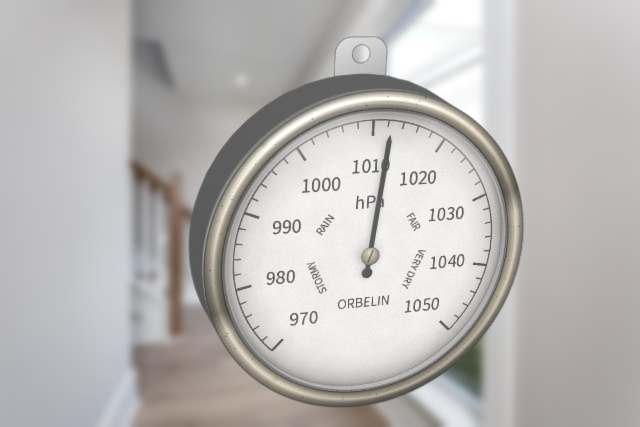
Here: 1012 hPa
